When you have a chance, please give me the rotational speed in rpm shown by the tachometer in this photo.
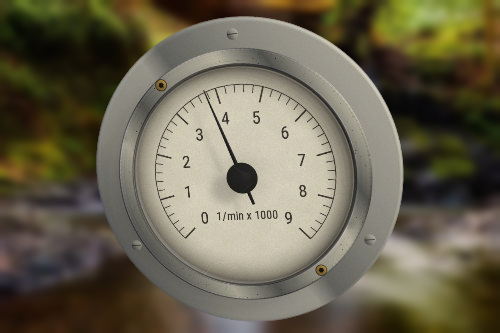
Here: 3800 rpm
